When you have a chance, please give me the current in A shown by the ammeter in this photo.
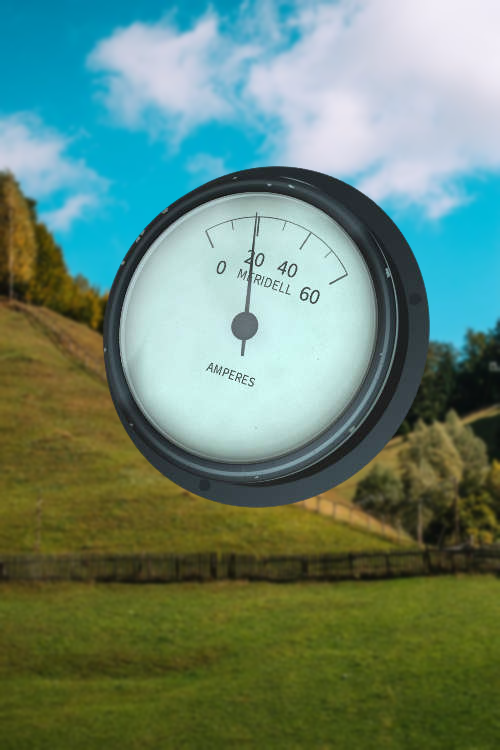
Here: 20 A
